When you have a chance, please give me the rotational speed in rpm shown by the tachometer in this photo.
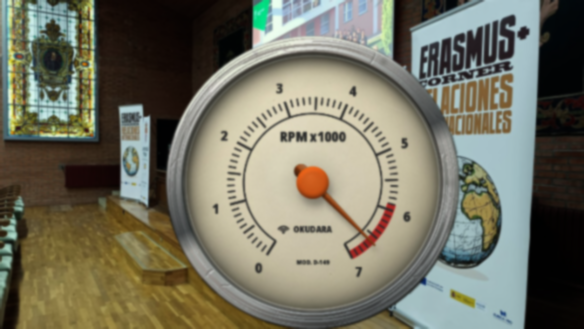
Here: 6600 rpm
